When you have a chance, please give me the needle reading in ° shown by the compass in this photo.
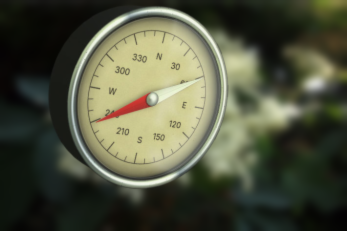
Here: 240 °
